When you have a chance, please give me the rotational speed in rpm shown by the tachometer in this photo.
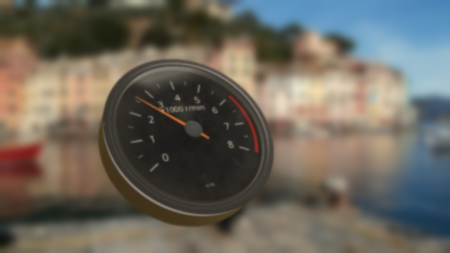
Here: 2500 rpm
